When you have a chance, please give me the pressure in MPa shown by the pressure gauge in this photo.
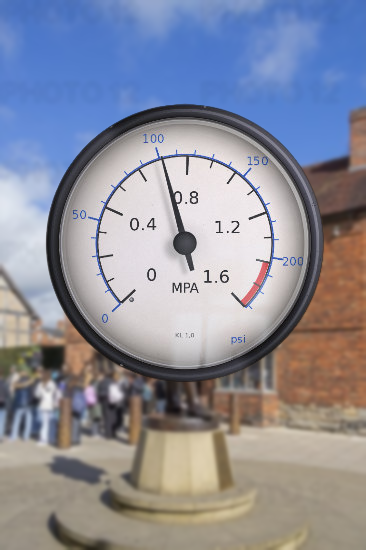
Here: 0.7 MPa
